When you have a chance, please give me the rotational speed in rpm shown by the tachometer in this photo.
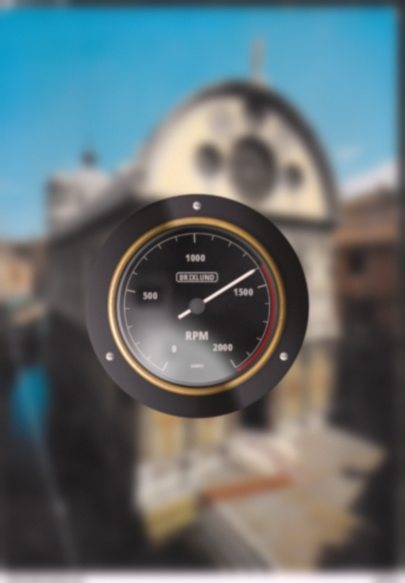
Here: 1400 rpm
